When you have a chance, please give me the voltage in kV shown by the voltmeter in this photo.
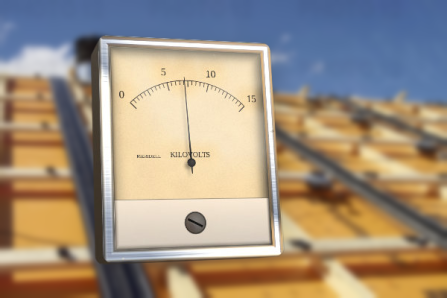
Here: 7 kV
